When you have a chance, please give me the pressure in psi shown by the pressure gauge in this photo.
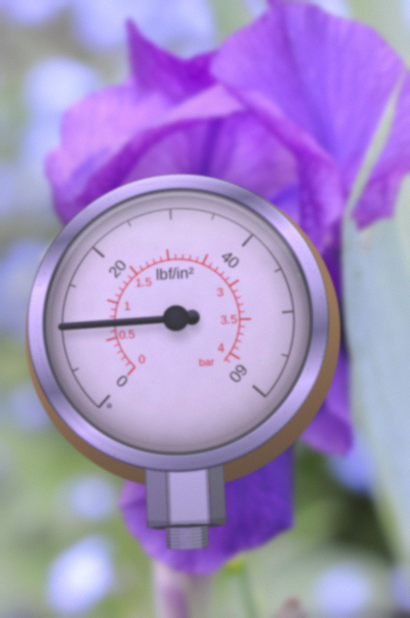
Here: 10 psi
